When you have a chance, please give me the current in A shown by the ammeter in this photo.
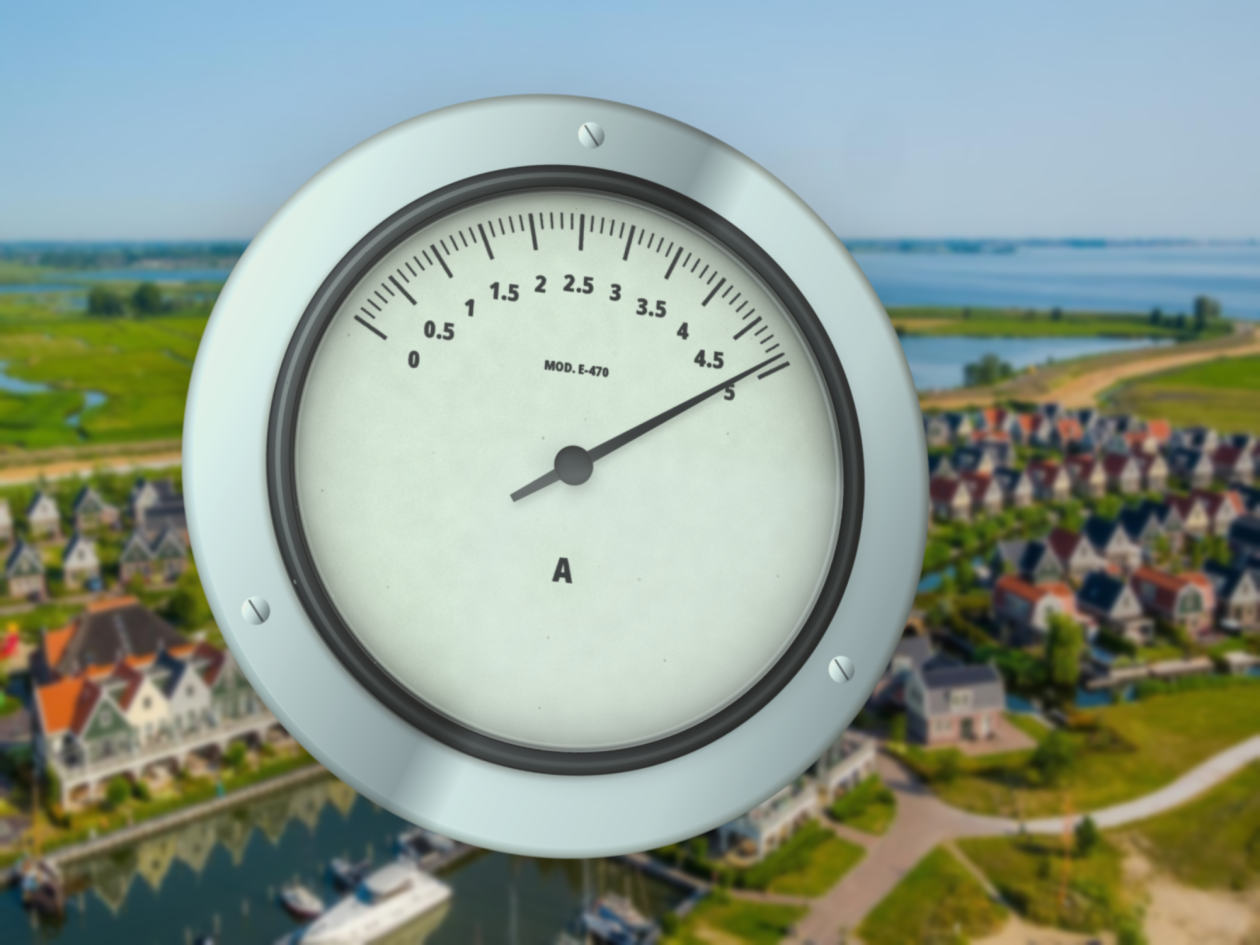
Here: 4.9 A
